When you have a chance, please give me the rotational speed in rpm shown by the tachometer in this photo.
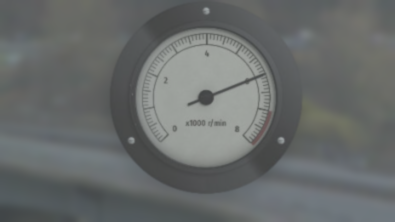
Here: 6000 rpm
